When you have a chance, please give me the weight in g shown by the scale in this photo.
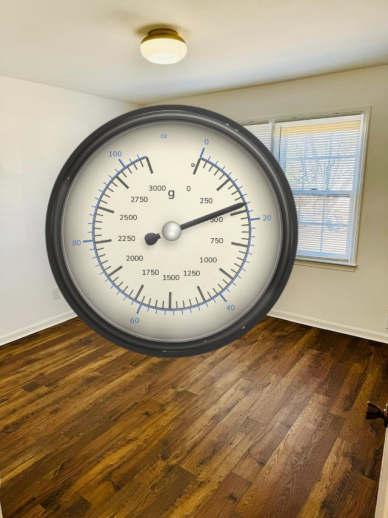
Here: 450 g
